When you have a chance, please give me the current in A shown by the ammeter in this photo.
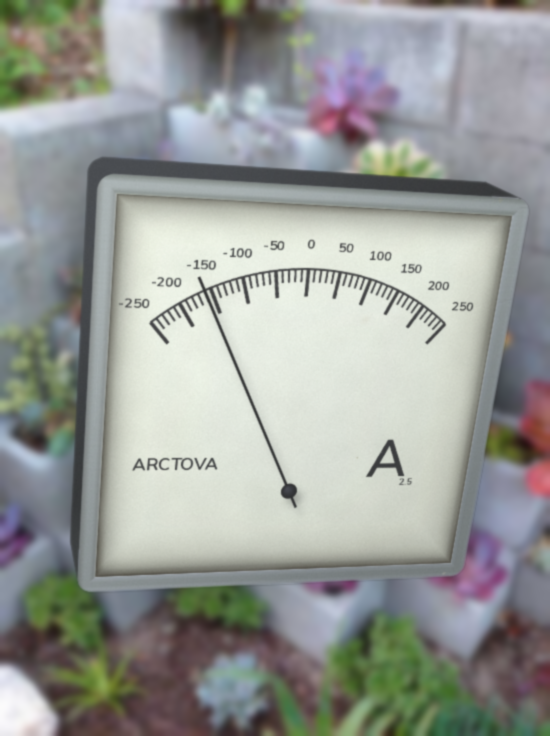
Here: -160 A
